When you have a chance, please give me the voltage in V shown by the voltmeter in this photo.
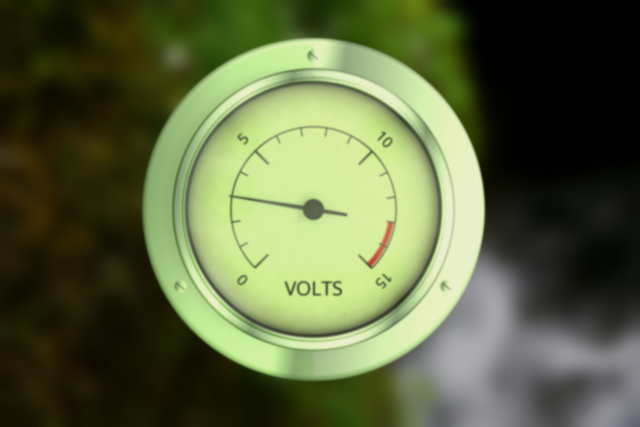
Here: 3 V
